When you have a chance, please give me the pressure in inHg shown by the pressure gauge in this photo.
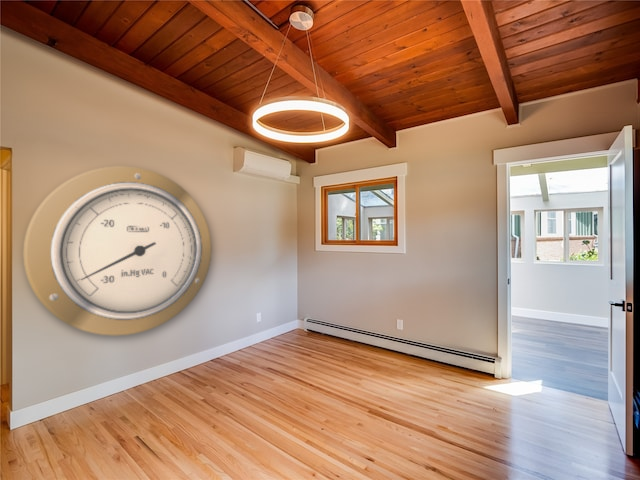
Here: -28 inHg
